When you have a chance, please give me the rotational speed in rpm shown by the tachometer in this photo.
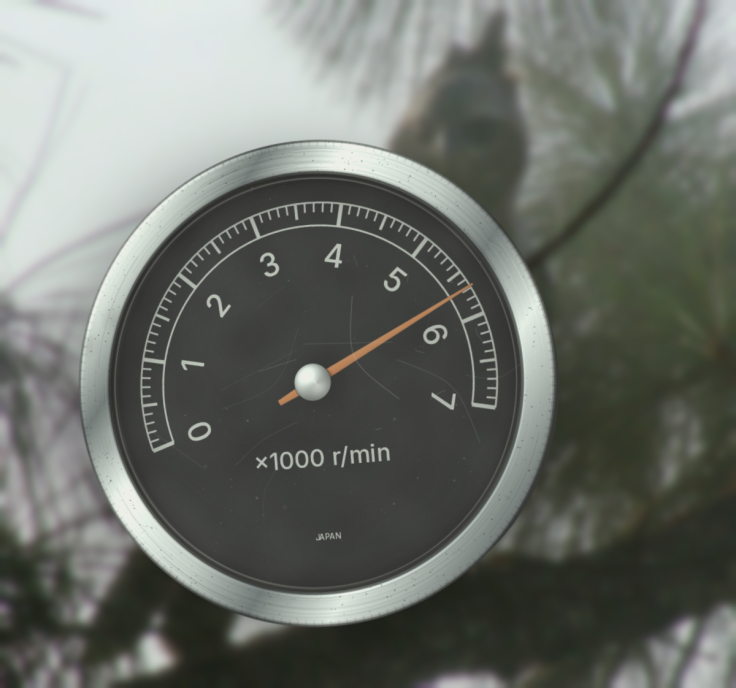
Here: 5700 rpm
